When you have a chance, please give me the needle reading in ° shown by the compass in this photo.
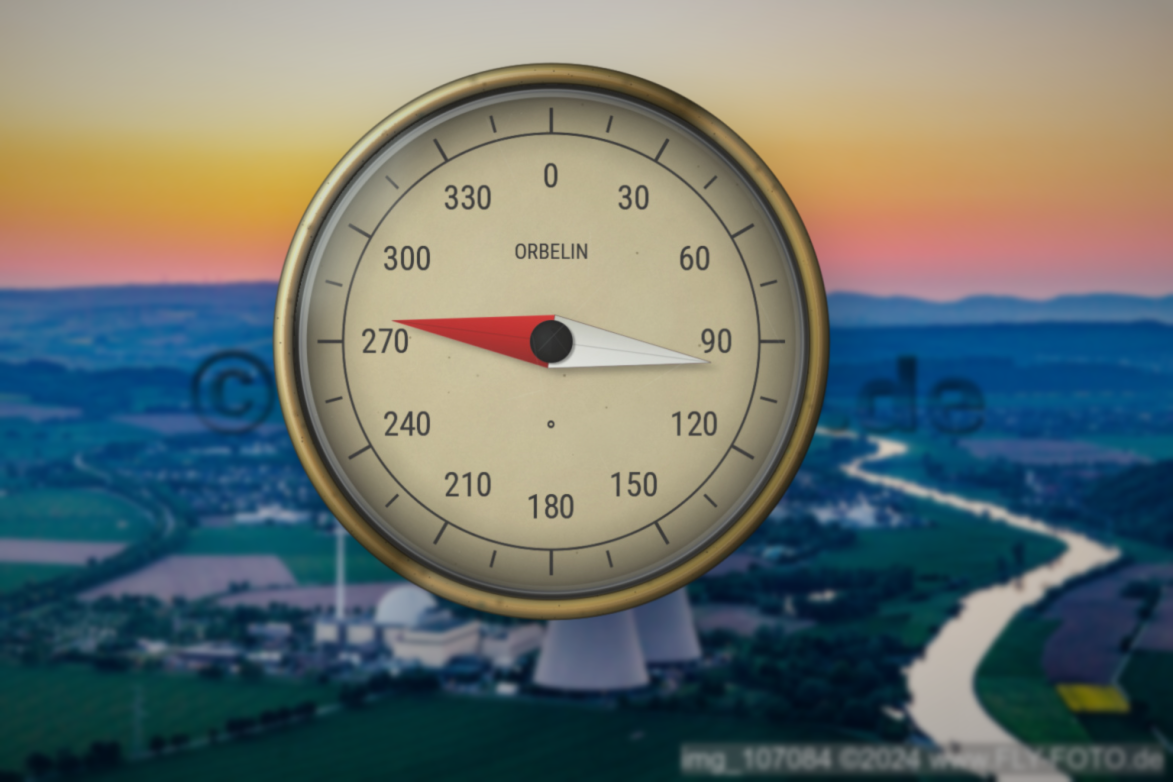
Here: 277.5 °
